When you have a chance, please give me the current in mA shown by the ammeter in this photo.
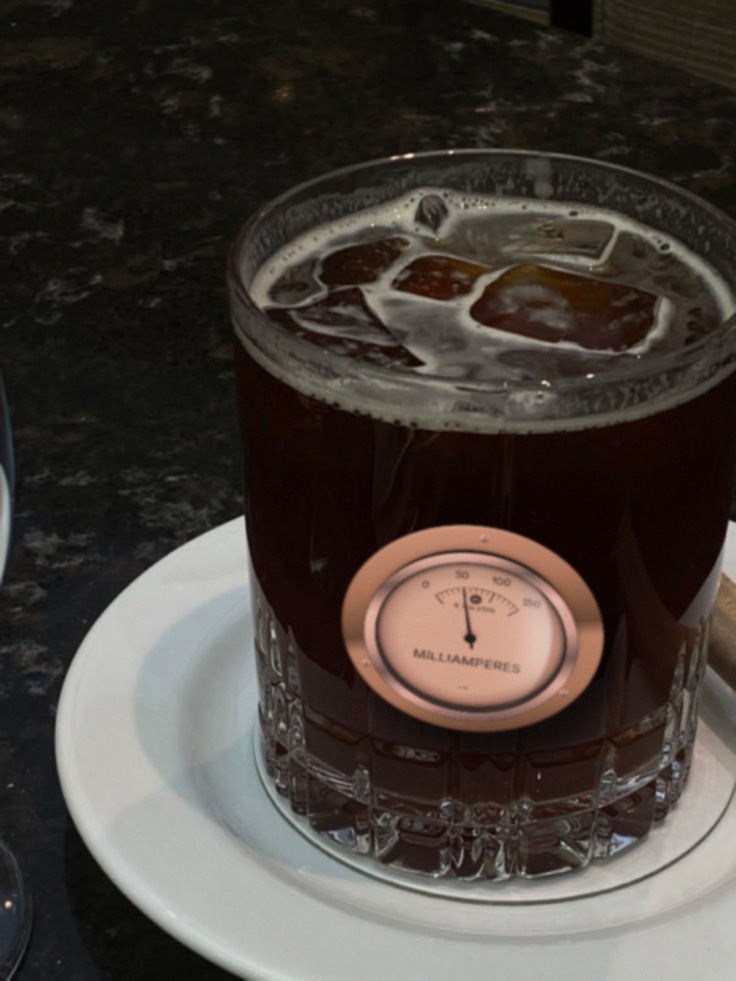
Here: 50 mA
